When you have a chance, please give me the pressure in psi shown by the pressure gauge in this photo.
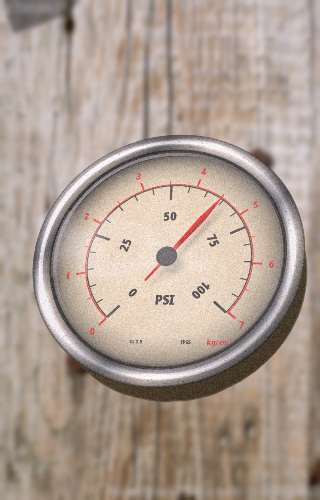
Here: 65 psi
